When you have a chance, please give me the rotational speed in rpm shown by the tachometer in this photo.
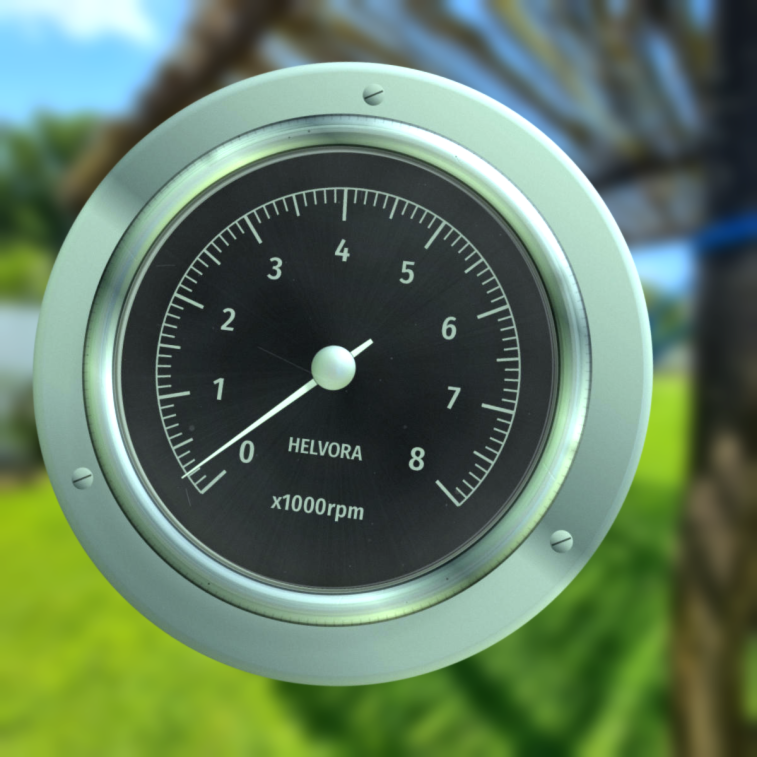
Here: 200 rpm
